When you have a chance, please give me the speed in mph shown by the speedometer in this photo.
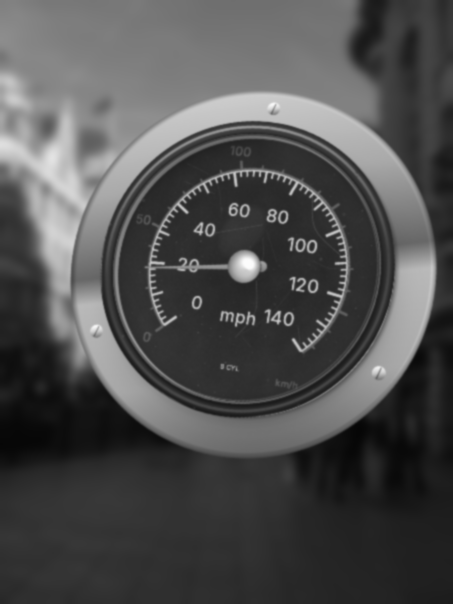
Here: 18 mph
